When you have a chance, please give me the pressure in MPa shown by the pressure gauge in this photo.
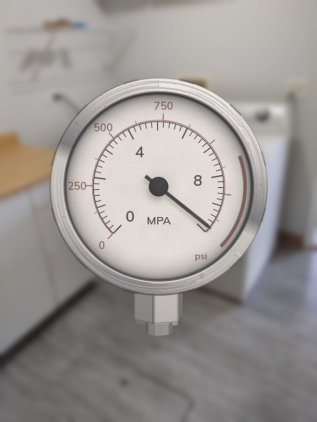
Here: 9.8 MPa
